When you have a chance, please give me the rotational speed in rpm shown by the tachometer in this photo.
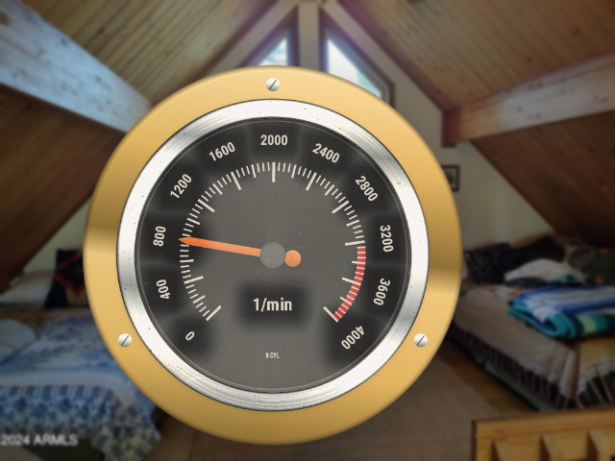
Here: 800 rpm
